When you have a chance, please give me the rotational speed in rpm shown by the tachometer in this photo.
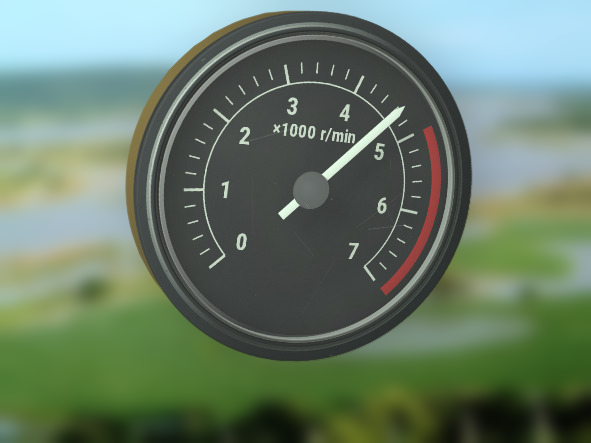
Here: 4600 rpm
